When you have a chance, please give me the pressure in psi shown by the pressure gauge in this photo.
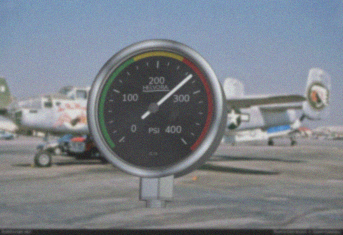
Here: 270 psi
